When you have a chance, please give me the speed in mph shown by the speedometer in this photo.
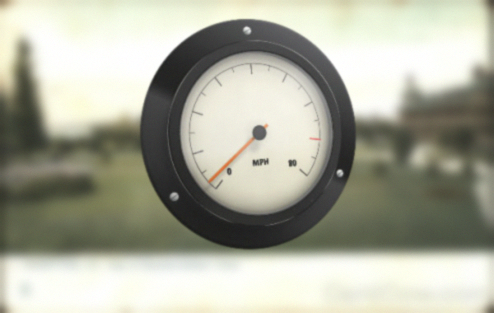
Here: 2.5 mph
